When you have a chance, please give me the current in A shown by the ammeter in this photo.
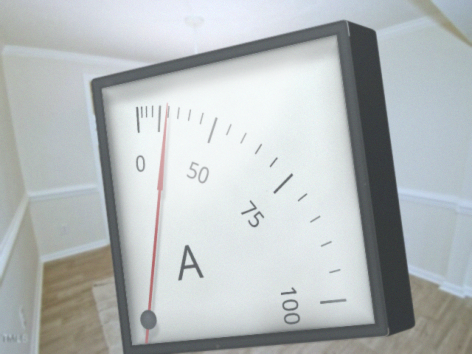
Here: 30 A
